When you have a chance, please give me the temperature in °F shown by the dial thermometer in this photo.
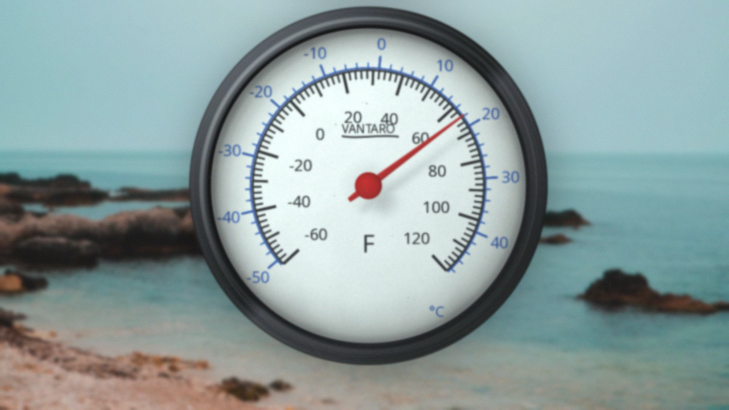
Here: 64 °F
